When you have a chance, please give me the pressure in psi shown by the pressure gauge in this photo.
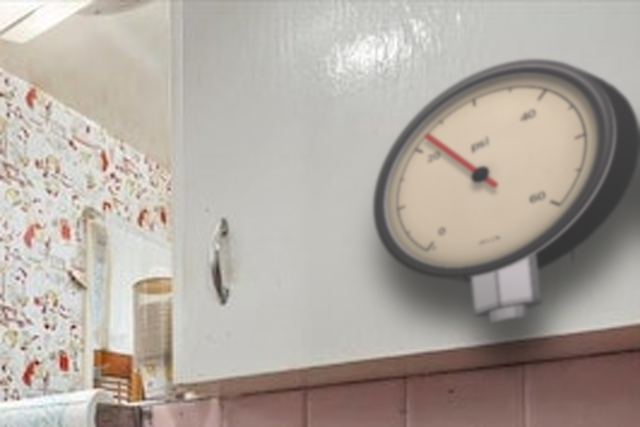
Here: 22.5 psi
